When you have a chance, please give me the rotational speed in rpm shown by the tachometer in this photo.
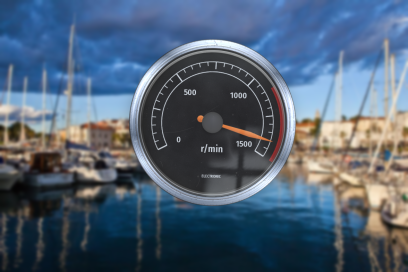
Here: 1400 rpm
